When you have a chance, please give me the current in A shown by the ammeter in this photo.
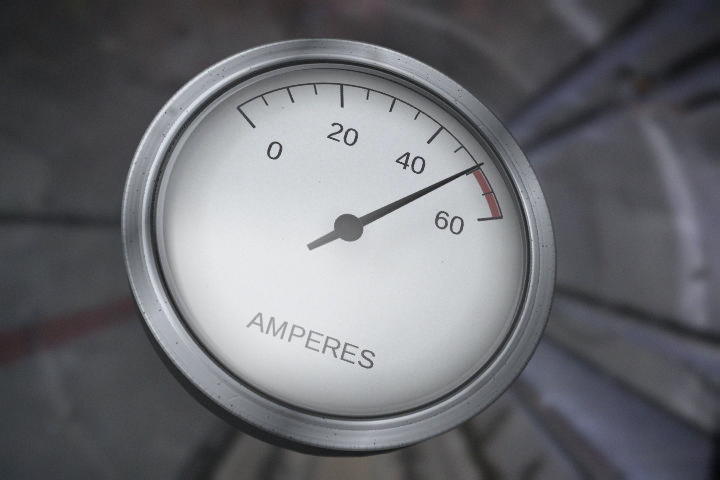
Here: 50 A
